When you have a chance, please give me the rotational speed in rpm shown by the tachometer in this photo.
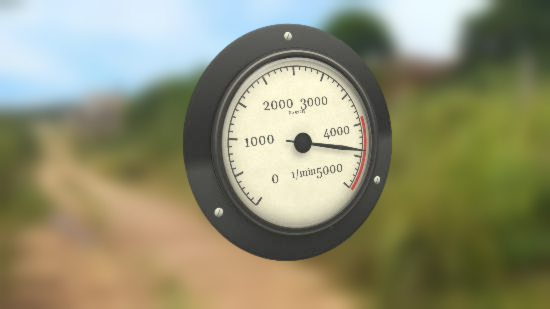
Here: 4400 rpm
